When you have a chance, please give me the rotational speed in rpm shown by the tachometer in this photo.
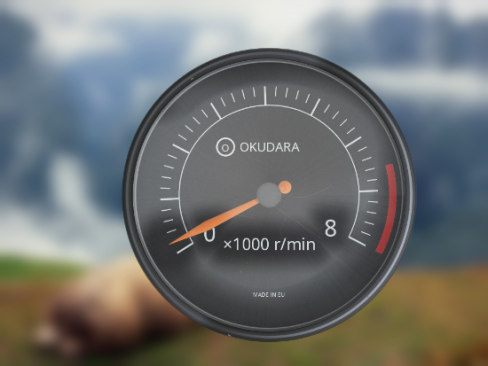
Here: 200 rpm
